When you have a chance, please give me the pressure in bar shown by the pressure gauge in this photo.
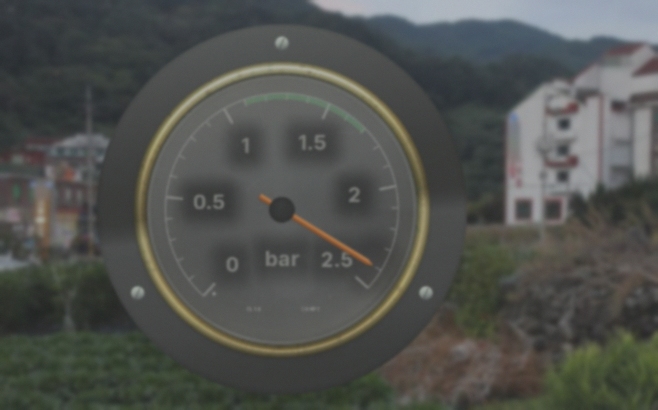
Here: 2.4 bar
